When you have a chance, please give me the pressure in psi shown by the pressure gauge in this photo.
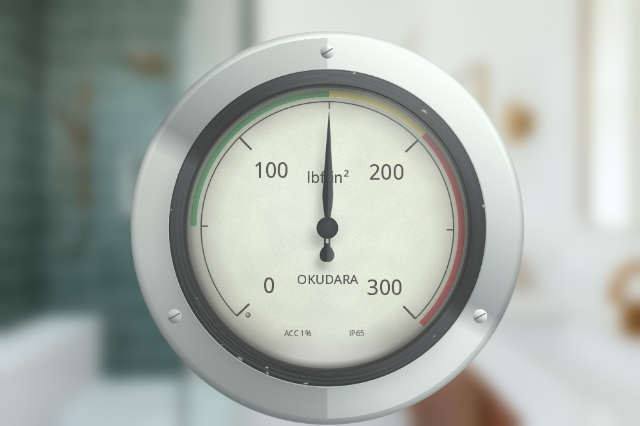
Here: 150 psi
